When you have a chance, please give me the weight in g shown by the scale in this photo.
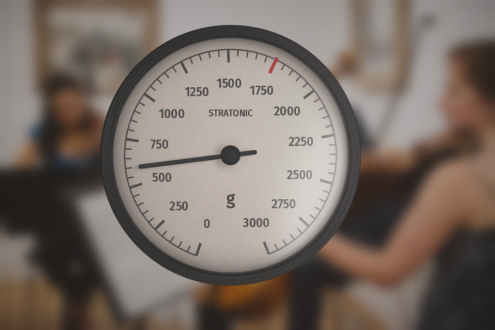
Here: 600 g
